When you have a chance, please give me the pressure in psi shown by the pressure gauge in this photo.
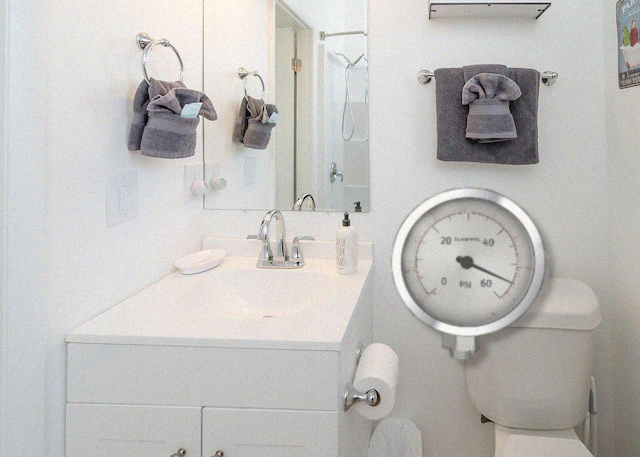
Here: 55 psi
